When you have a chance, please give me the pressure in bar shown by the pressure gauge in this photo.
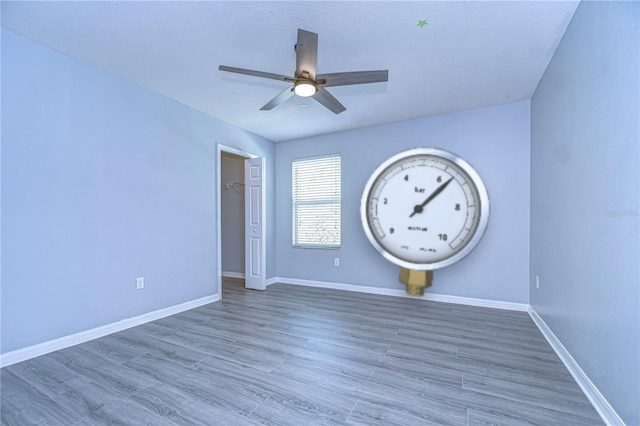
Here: 6.5 bar
